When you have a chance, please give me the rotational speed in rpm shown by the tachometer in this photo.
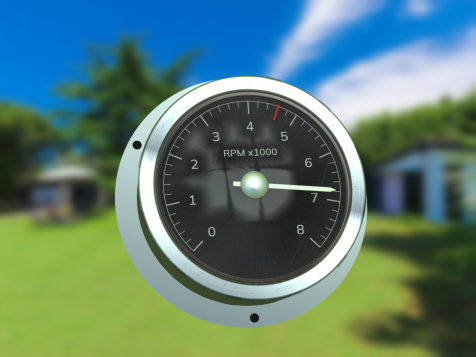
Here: 6800 rpm
